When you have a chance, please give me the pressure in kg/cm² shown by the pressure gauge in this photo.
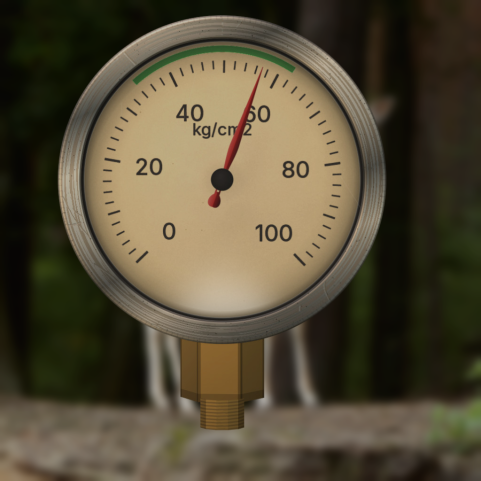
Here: 57 kg/cm²
